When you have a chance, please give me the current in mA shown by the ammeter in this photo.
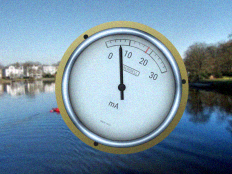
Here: 6 mA
